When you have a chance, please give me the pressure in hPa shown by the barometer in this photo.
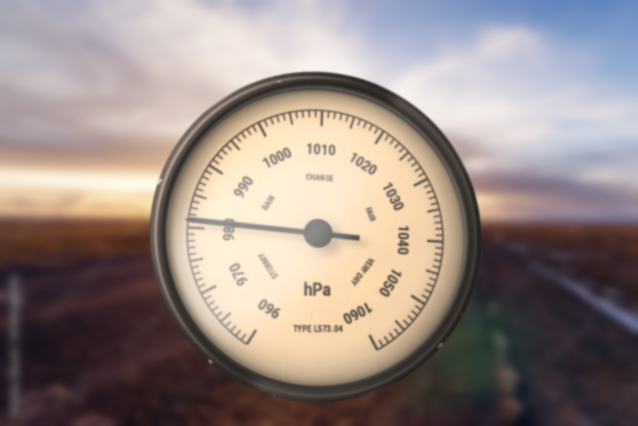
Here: 981 hPa
